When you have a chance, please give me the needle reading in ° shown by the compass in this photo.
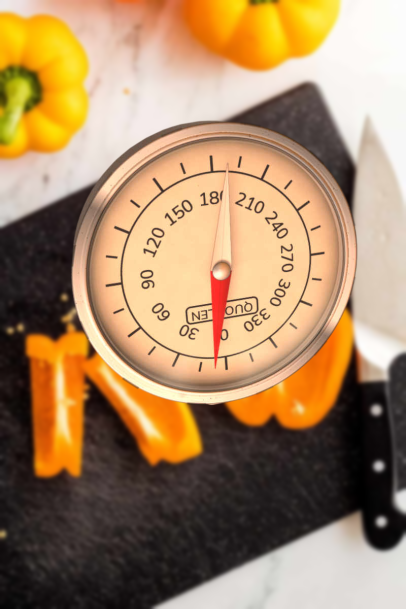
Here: 7.5 °
